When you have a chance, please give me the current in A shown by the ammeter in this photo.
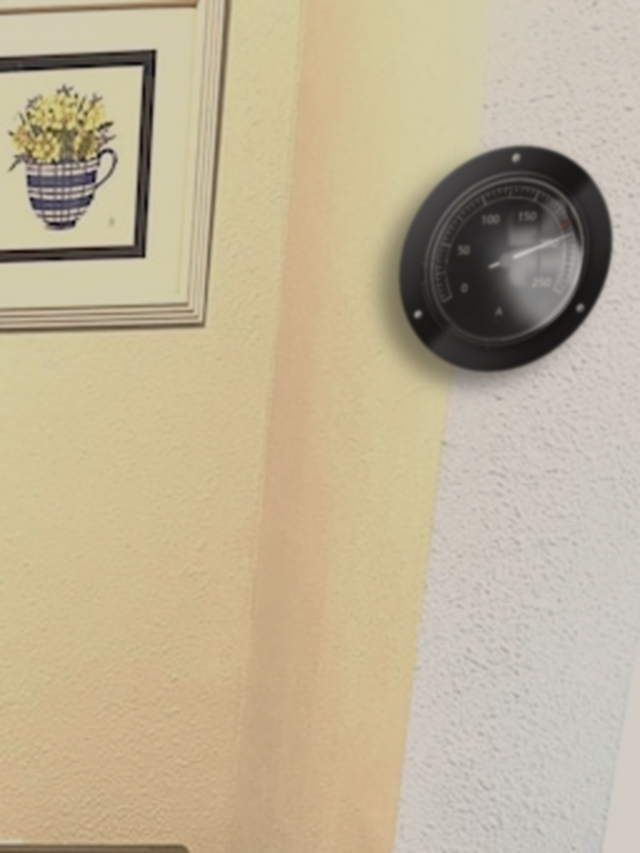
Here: 200 A
